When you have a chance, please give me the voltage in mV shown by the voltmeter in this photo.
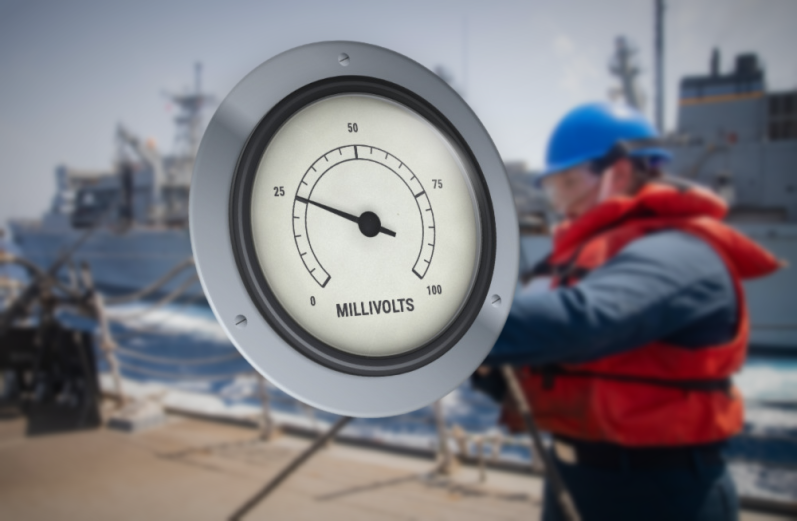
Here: 25 mV
